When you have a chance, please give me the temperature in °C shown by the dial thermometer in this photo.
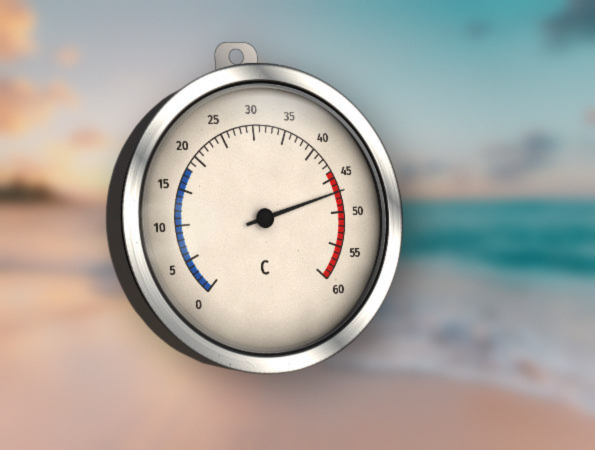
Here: 47 °C
